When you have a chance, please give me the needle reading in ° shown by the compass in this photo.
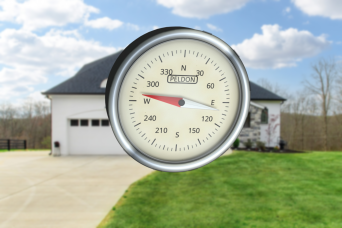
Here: 280 °
